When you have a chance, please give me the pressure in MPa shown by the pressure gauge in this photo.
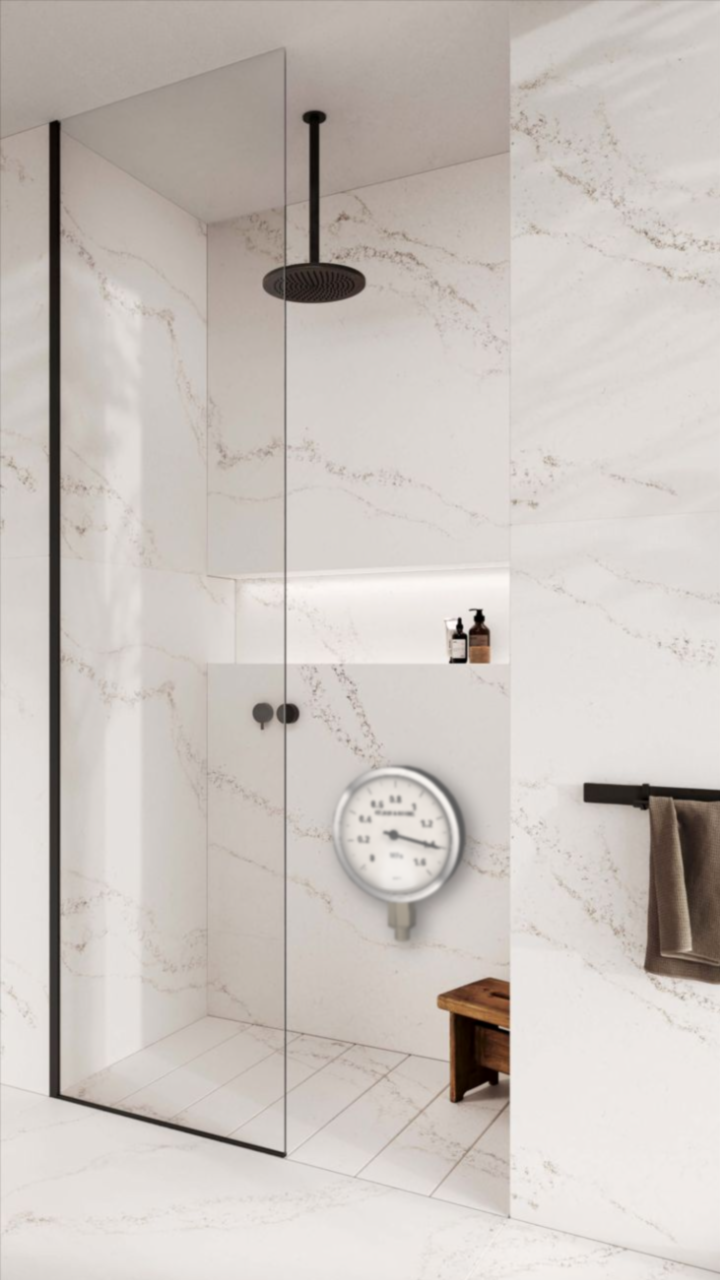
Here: 1.4 MPa
